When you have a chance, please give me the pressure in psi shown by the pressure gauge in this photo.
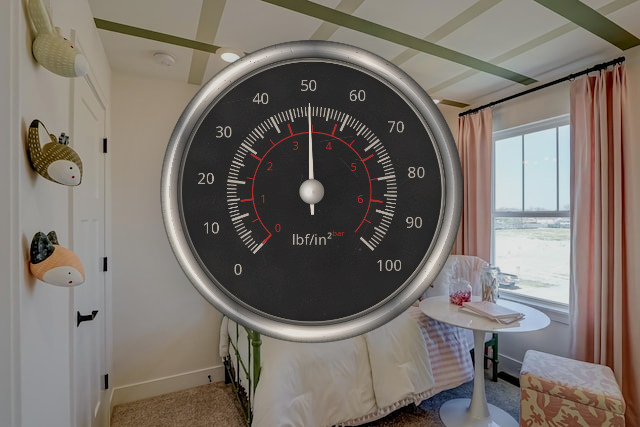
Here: 50 psi
